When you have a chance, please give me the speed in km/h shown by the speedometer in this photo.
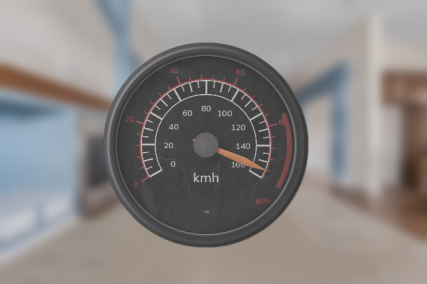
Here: 155 km/h
